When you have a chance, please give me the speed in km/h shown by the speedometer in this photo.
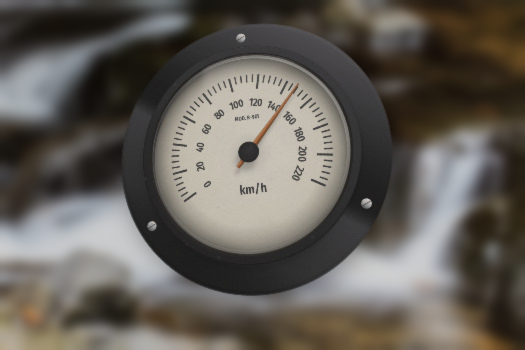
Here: 148 km/h
